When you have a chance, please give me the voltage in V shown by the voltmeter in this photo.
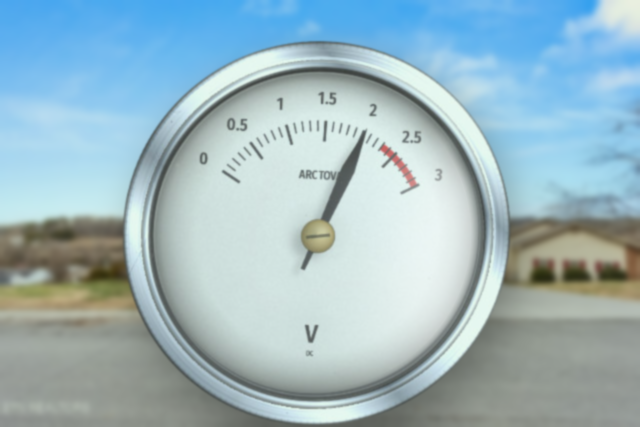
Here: 2 V
